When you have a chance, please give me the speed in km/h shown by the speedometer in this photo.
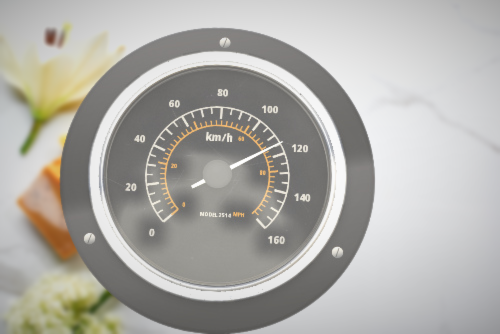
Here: 115 km/h
